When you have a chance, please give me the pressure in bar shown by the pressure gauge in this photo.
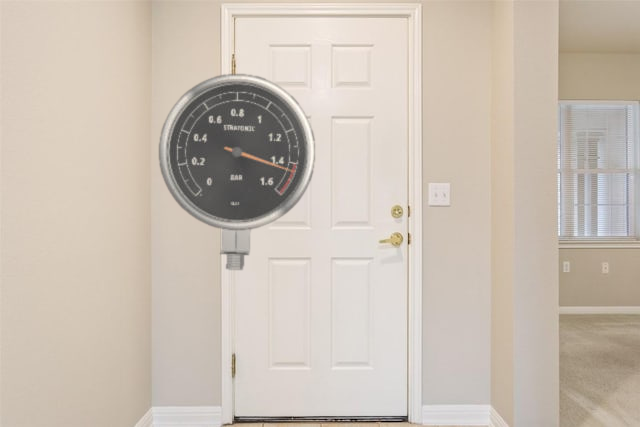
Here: 1.45 bar
